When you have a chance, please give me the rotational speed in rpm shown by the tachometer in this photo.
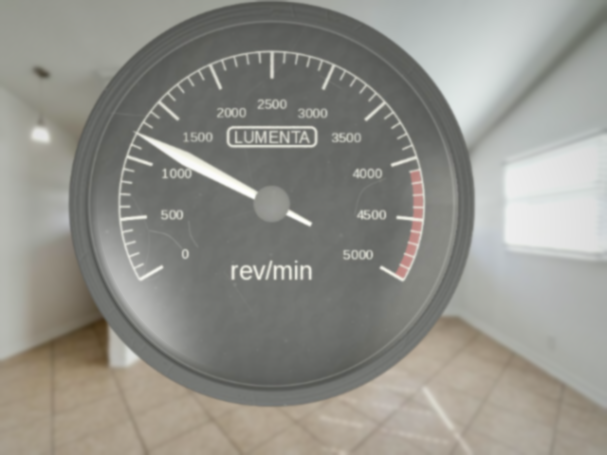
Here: 1200 rpm
